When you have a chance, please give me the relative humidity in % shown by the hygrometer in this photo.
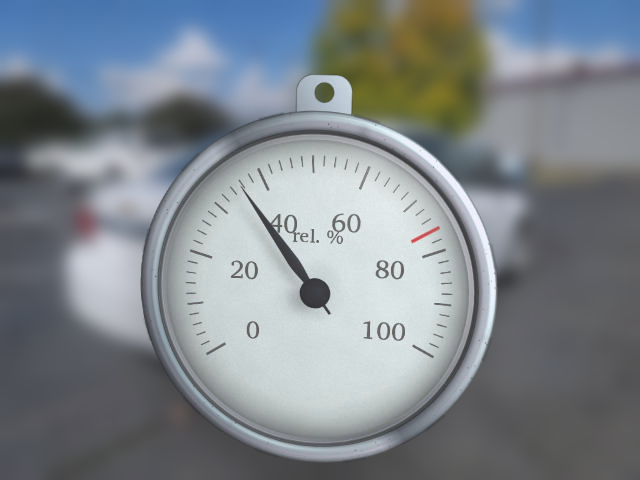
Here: 36 %
